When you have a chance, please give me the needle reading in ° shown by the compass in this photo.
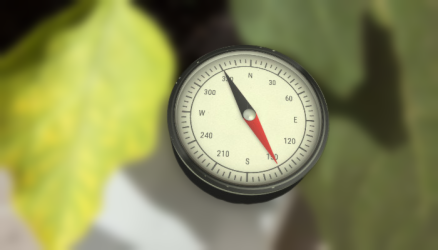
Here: 150 °
